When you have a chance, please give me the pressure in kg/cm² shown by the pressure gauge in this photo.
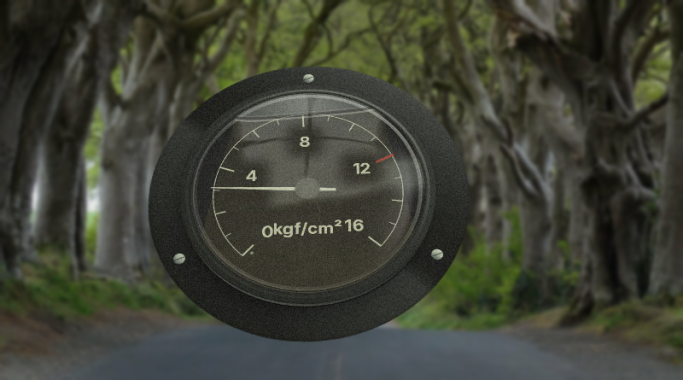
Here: 3 kg/cm²
